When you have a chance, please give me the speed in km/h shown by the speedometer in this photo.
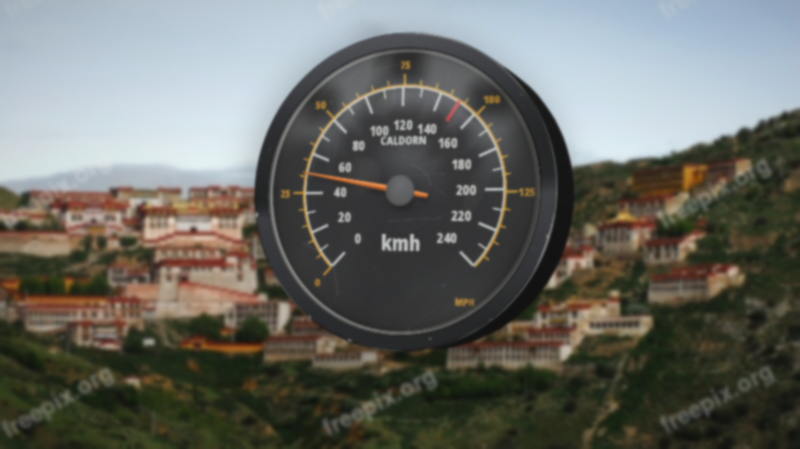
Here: 50 km/h
